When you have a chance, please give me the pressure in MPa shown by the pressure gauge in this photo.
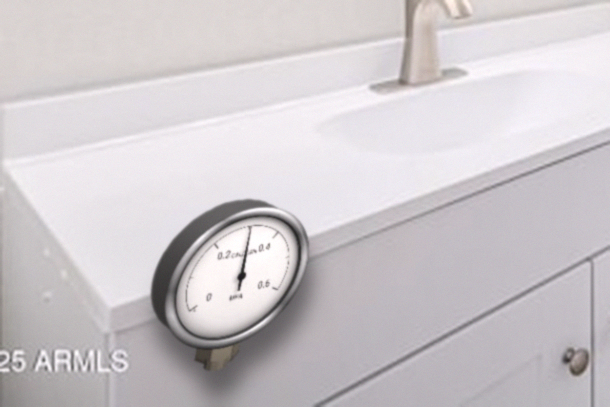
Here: 0.3 MPa
